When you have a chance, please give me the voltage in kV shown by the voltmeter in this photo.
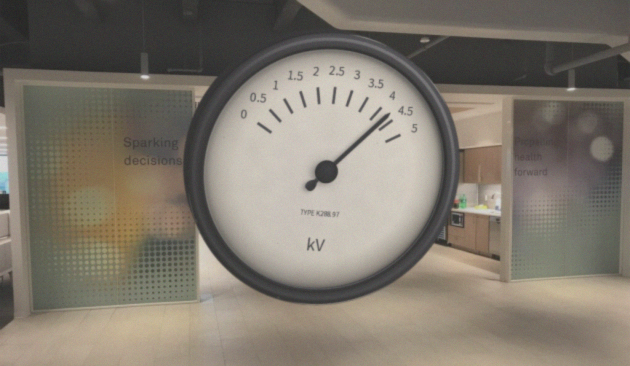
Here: 4.25 kV
